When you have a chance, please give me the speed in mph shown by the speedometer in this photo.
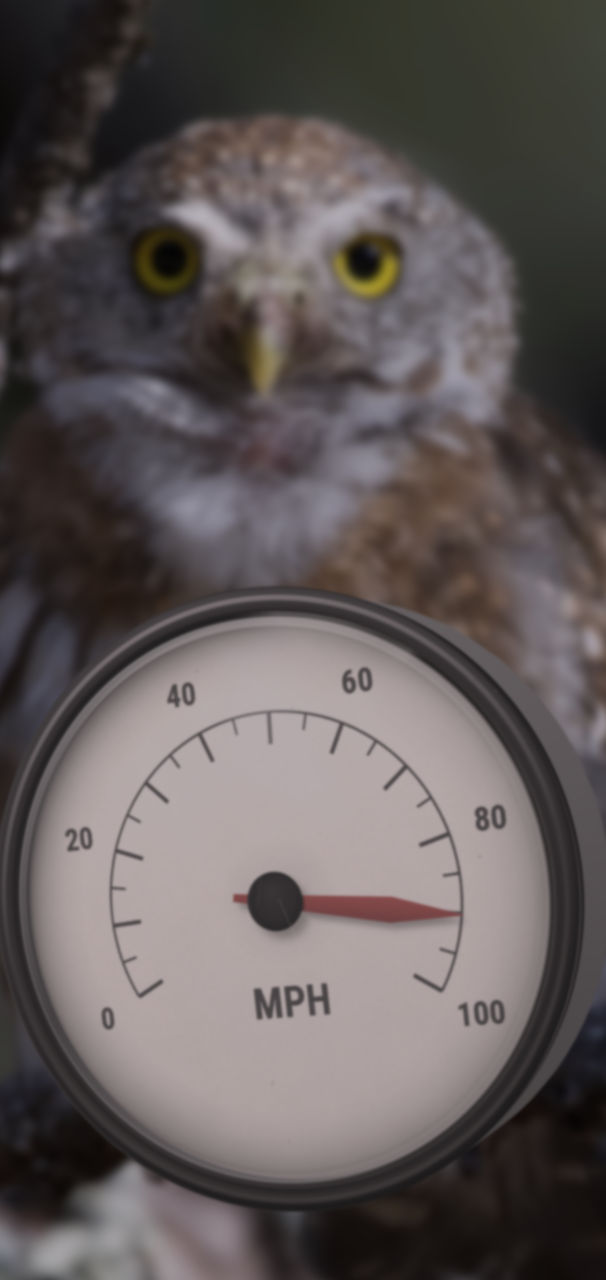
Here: 90 mph
